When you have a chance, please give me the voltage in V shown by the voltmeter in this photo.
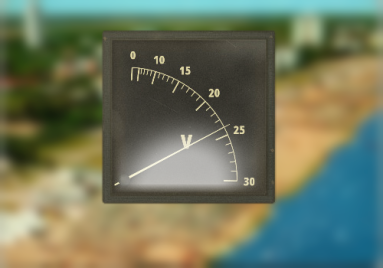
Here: 24 V
